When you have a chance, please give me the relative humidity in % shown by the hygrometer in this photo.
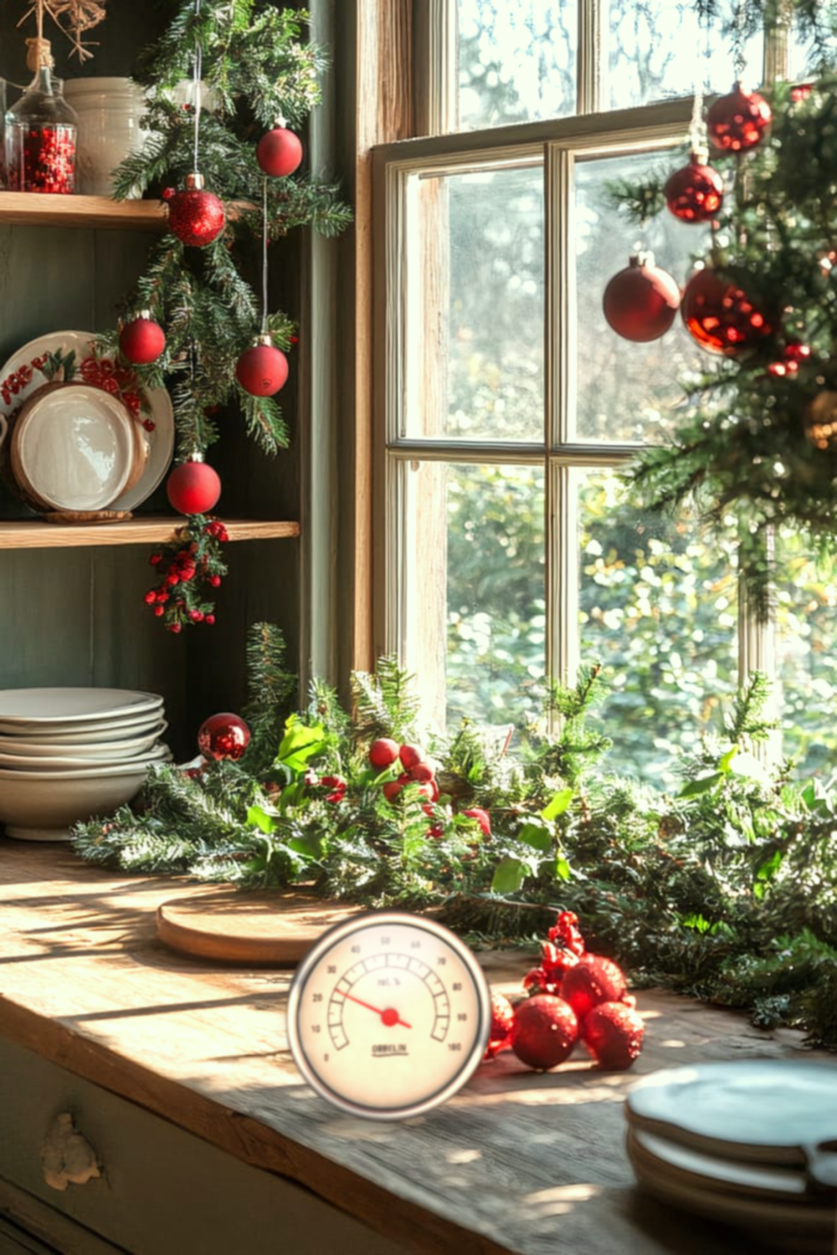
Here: 25 %
